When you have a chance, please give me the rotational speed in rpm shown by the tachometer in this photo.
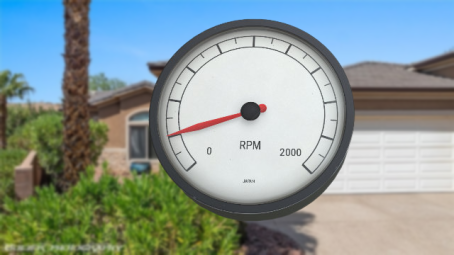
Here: 200 rpm
